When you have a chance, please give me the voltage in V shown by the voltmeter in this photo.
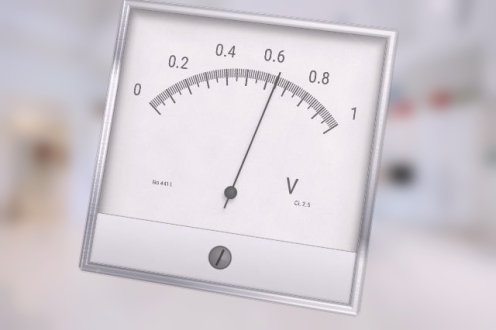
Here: 0.65 V
